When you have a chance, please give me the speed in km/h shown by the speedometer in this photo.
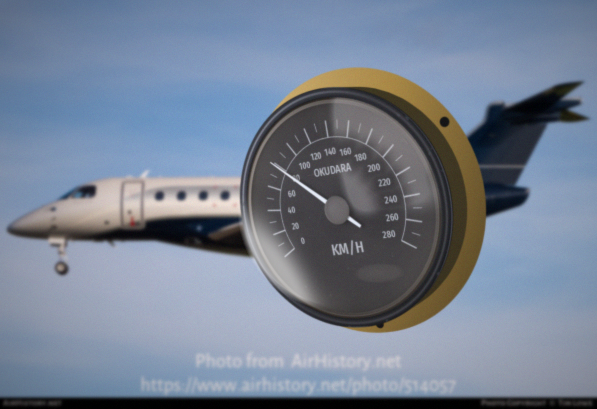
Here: 80 km/h
